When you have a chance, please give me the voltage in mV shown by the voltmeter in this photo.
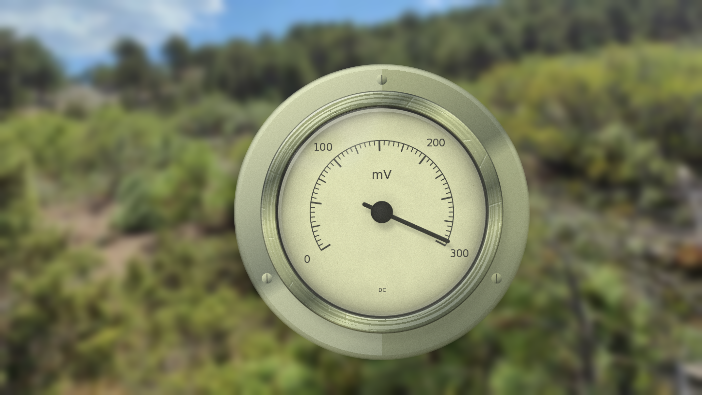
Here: 295 mV
